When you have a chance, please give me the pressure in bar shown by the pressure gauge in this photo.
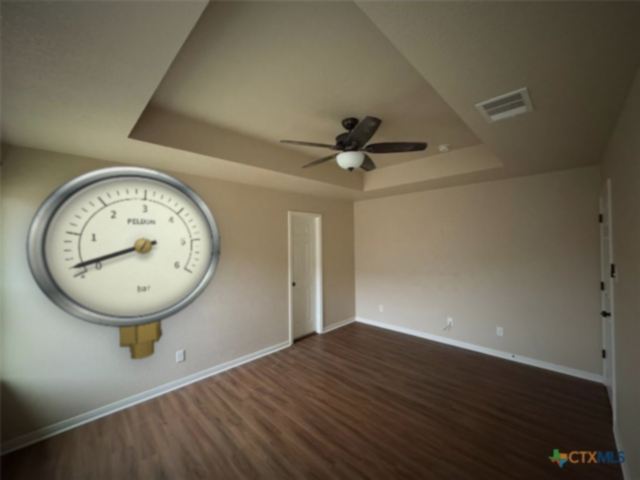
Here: 0.2 bar
